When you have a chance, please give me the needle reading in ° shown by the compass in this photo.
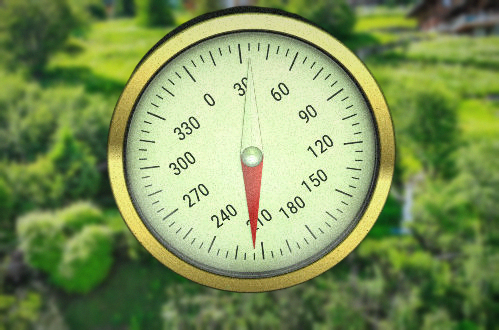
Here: 215 °
